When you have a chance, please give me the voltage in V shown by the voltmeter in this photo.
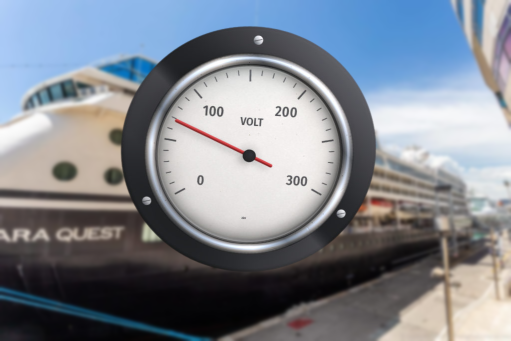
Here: 70 V
